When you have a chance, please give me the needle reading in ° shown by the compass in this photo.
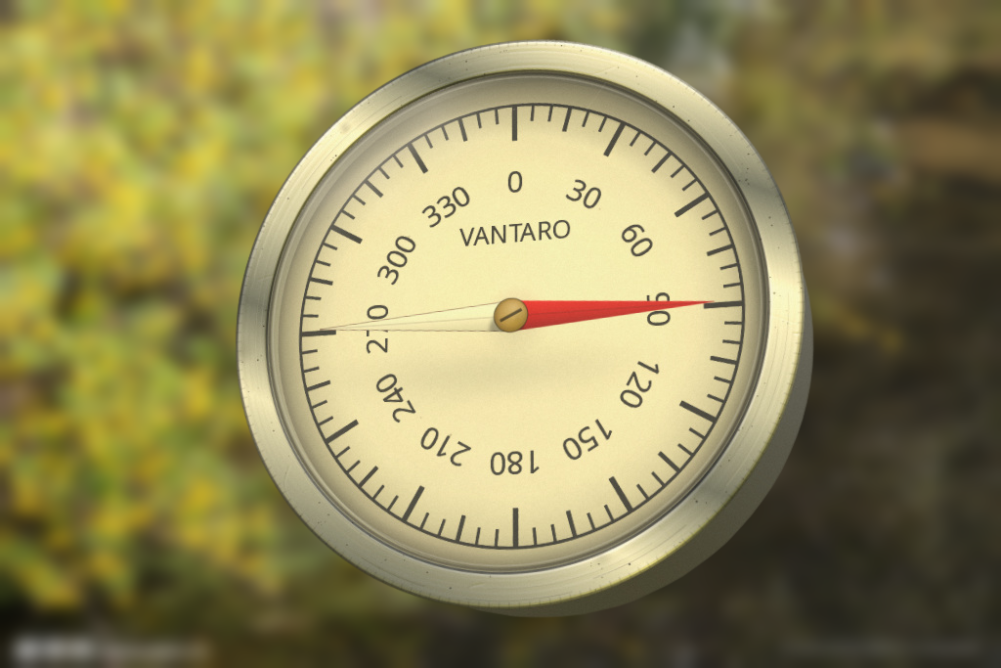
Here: 90 °
